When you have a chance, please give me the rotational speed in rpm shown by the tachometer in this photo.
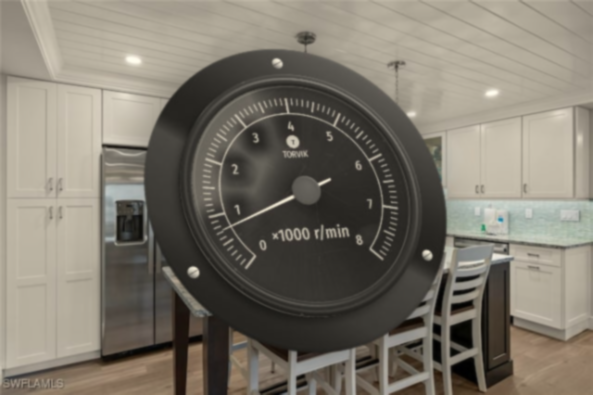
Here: 700 rpm
